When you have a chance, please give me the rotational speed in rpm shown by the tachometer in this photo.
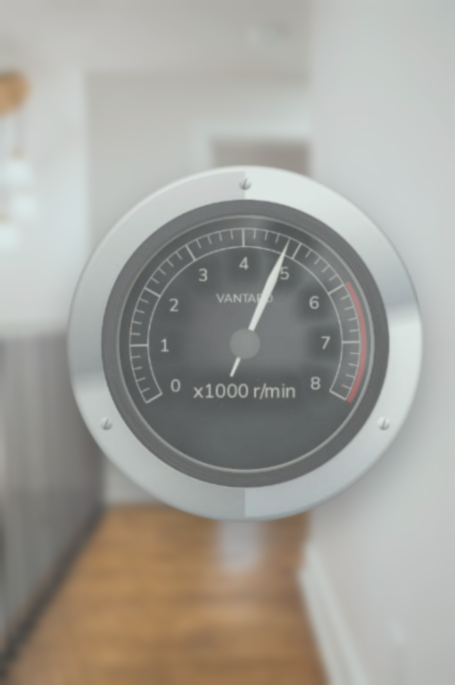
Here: 4800 rpm
